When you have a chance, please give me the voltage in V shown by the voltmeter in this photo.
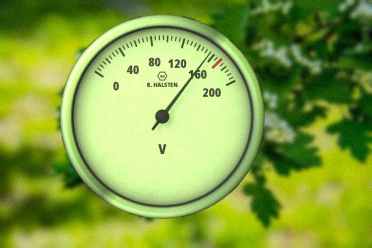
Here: 155 V
